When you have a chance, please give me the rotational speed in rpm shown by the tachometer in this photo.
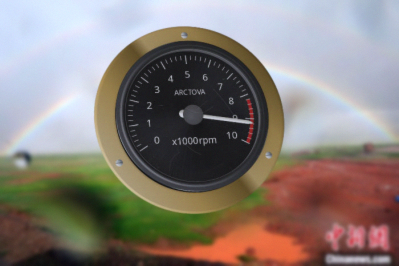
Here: 9200 rpm
